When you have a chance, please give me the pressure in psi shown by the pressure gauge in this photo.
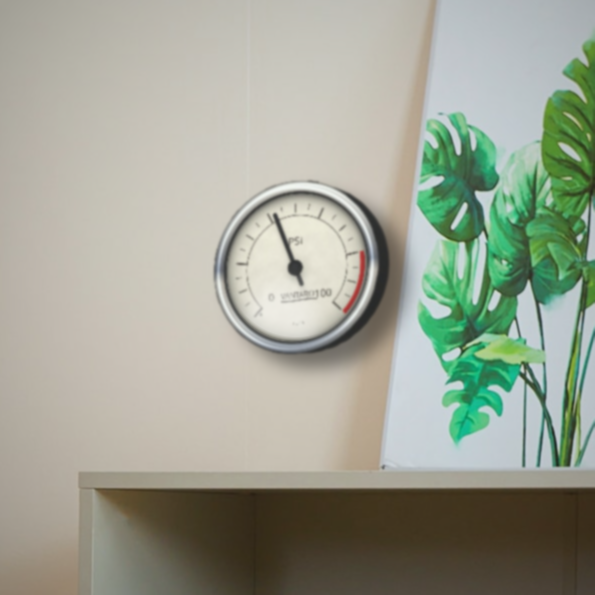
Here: 42.5 psi
